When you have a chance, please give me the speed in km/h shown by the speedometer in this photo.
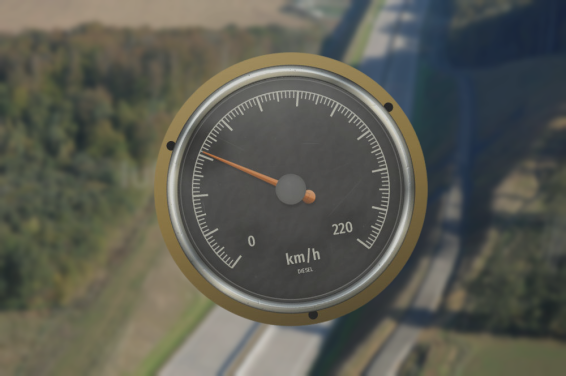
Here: 62 km/h
